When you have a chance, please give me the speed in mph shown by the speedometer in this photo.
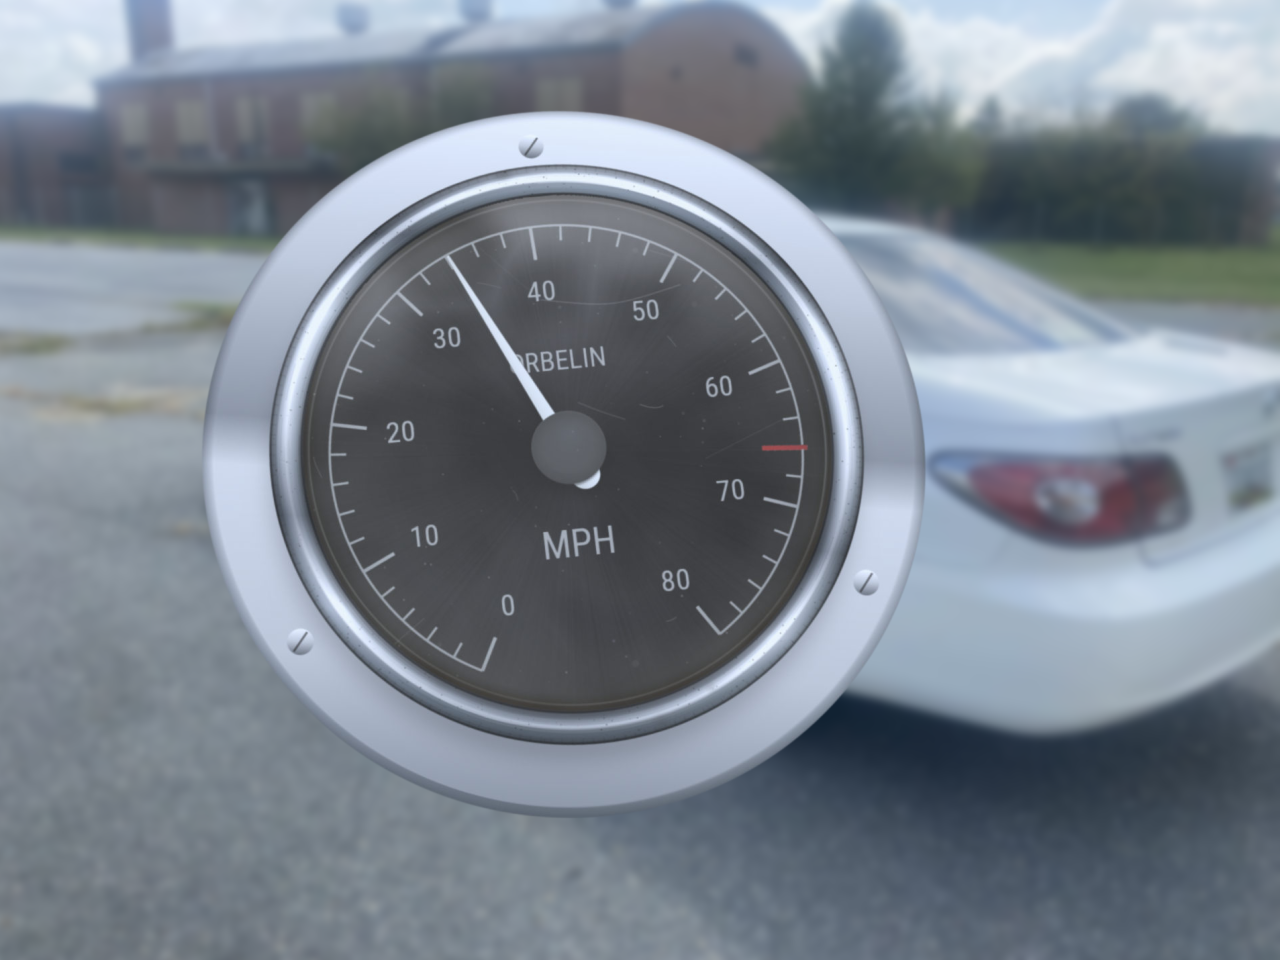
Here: 34 mph
